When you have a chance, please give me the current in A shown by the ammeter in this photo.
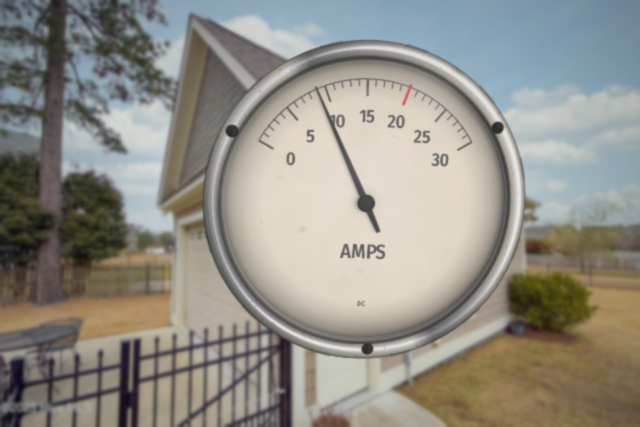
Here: 9 A
